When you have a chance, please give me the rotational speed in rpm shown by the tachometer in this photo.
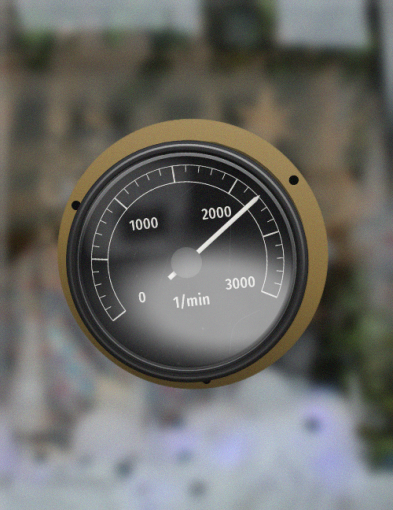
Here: 2200 rpm
